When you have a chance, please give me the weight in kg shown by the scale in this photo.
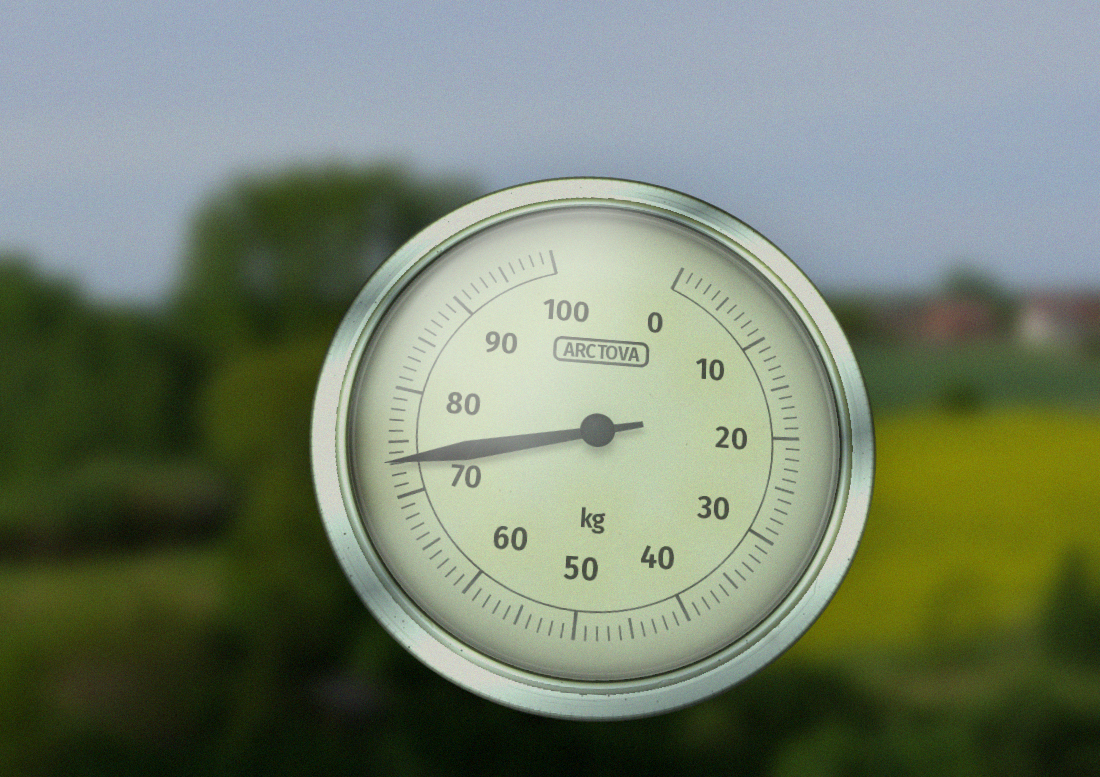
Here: 73 kg
